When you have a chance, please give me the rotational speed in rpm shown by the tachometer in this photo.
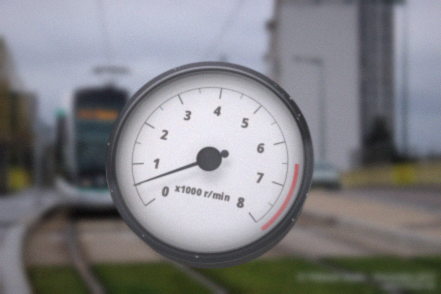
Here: 500 rpm
